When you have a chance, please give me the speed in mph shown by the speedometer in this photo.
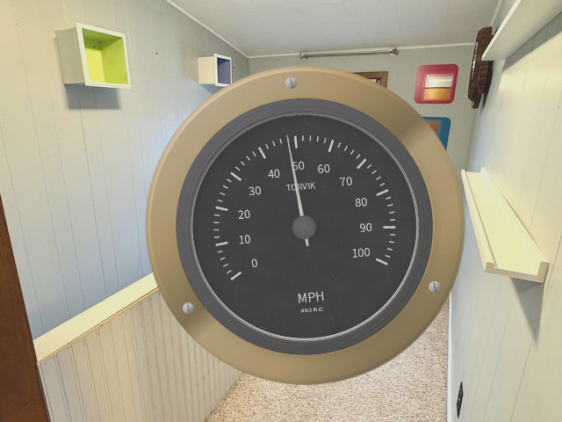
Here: 48 mph
